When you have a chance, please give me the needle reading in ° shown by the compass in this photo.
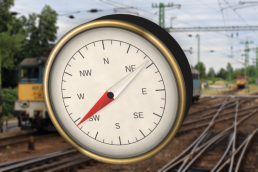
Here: 235 °
